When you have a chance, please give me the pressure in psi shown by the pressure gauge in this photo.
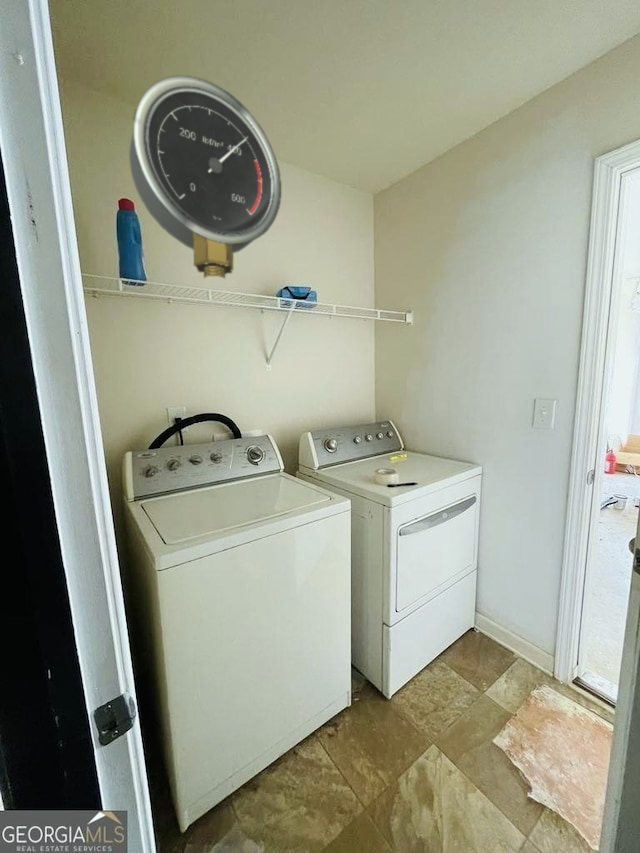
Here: 400 psi
